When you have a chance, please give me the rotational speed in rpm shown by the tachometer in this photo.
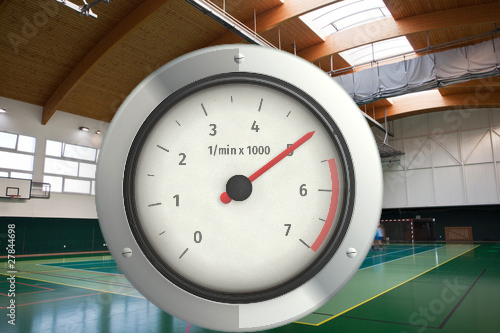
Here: 5000 rpm
